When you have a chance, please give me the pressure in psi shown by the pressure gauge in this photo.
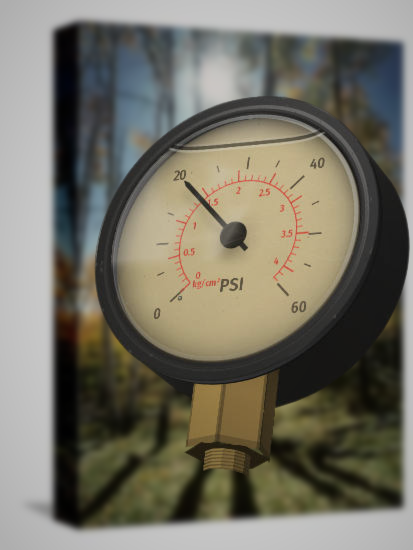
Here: 20 psi
